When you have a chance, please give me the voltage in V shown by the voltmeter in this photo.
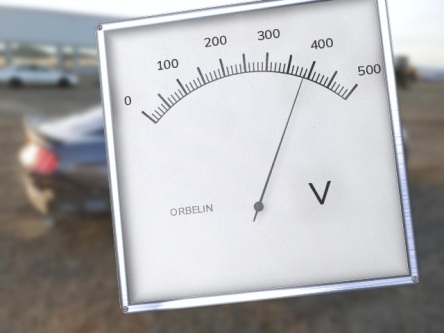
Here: 390 V
